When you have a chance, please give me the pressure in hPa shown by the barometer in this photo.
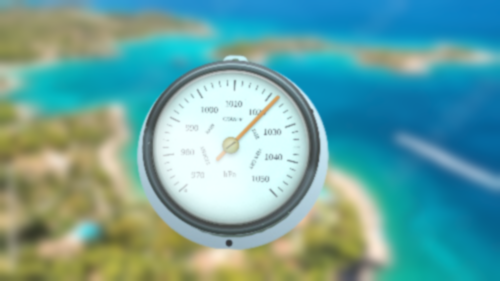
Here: 1022 hPa
